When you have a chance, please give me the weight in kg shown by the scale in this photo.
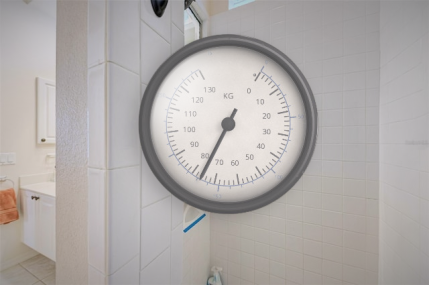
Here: 76 kg
